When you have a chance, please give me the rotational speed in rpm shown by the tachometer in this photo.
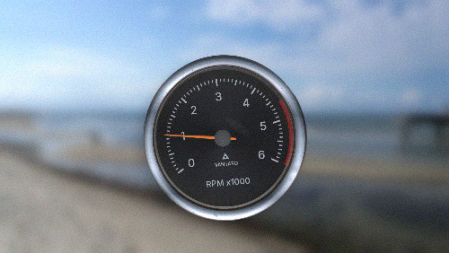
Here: 1000 rpm
